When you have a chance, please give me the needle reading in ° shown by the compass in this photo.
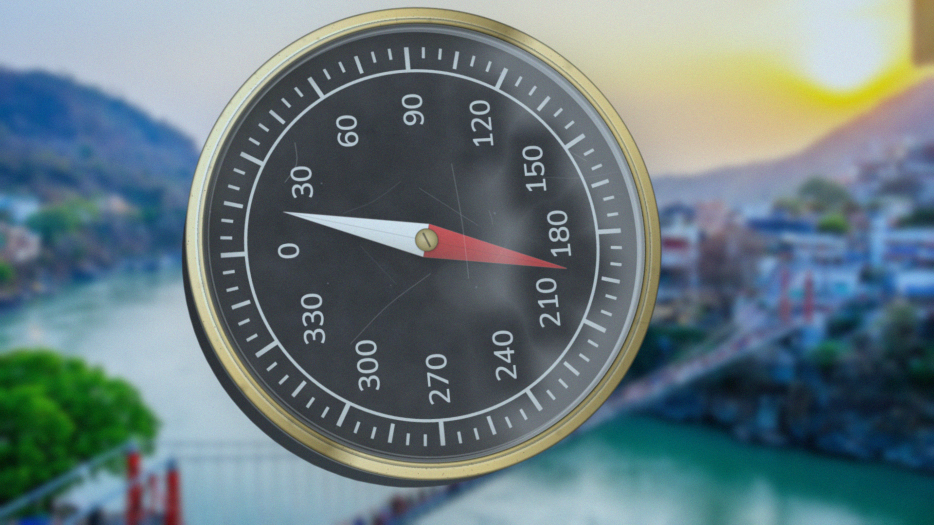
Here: 195 °
